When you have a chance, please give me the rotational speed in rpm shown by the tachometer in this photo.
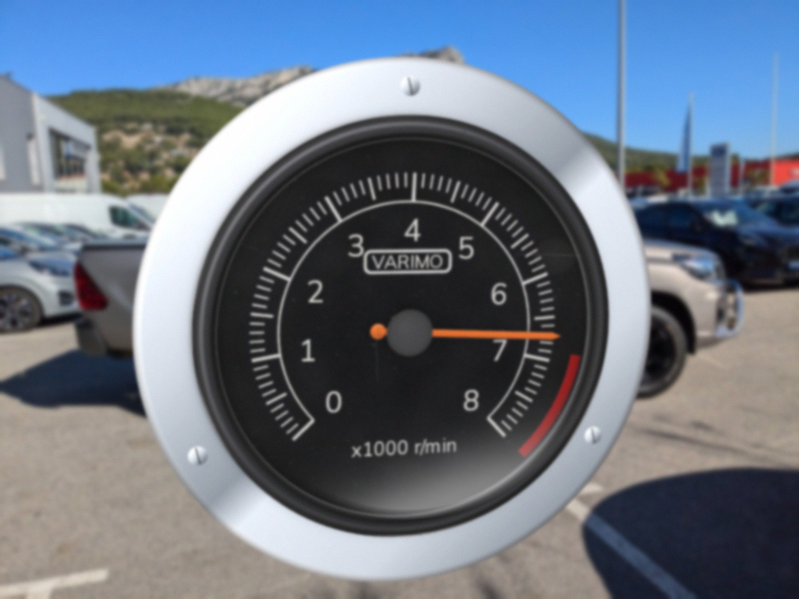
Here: 6700 rpm
